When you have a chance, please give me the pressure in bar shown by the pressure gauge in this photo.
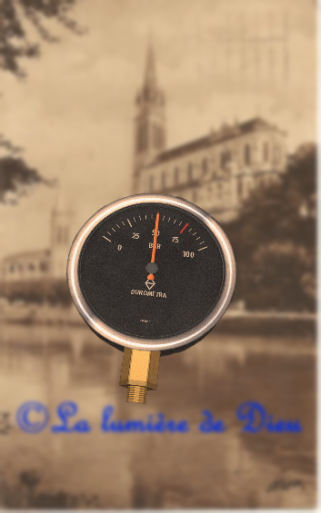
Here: 50 bar
